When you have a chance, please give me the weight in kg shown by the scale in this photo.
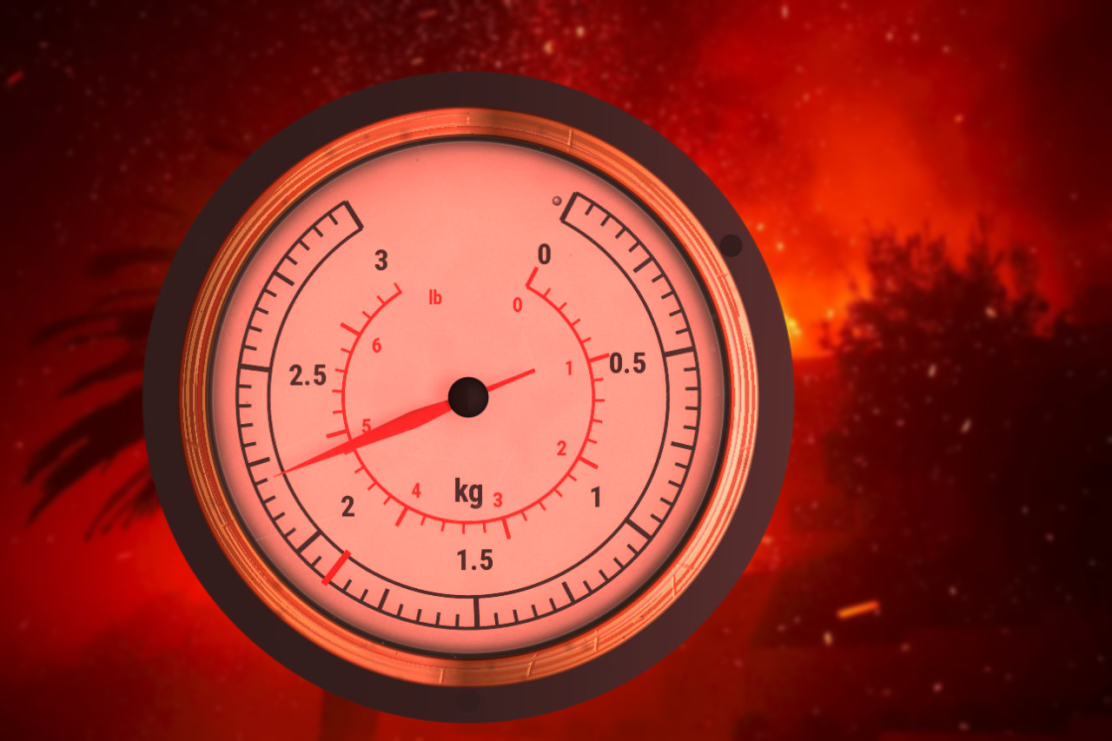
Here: 2.2 kg
